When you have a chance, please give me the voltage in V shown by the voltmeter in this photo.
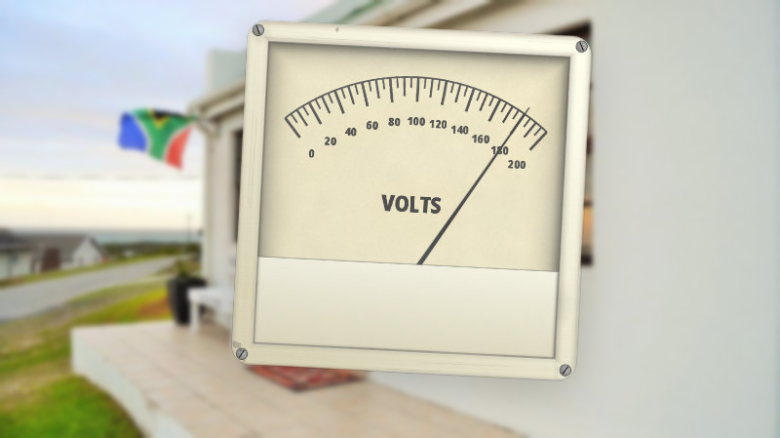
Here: 180 V
